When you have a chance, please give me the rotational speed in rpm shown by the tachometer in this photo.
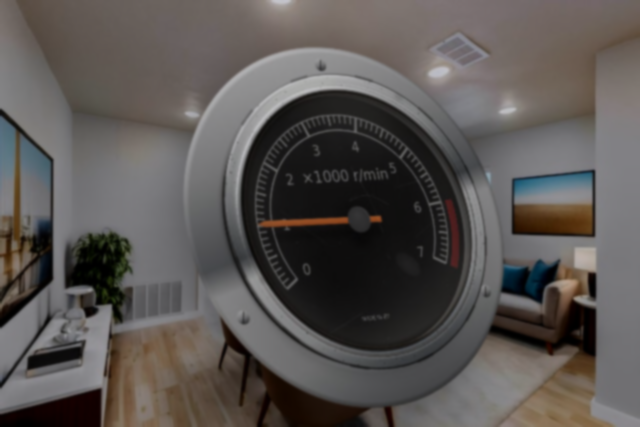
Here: 1000 rpm
